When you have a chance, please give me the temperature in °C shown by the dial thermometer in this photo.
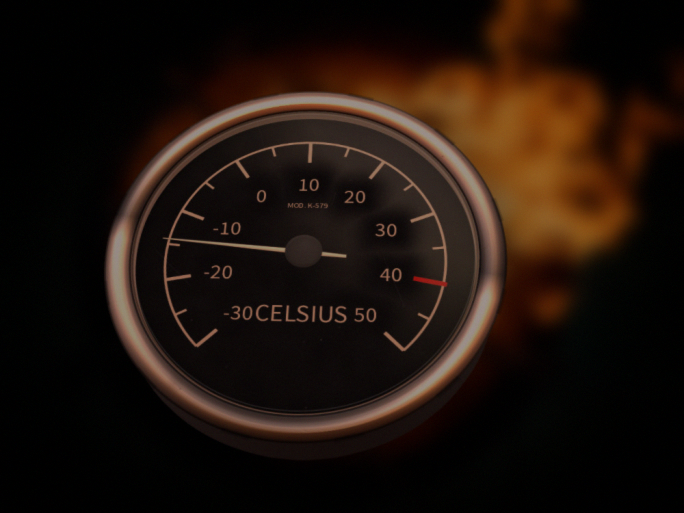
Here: -15 °C
